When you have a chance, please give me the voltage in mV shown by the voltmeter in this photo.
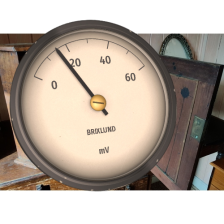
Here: 15 mV
